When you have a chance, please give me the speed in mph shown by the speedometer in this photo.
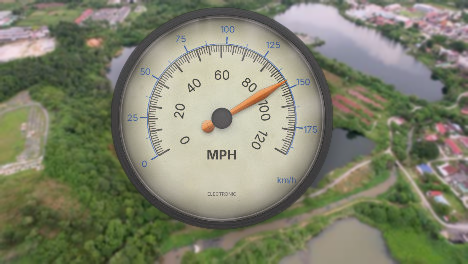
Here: 90 mph
